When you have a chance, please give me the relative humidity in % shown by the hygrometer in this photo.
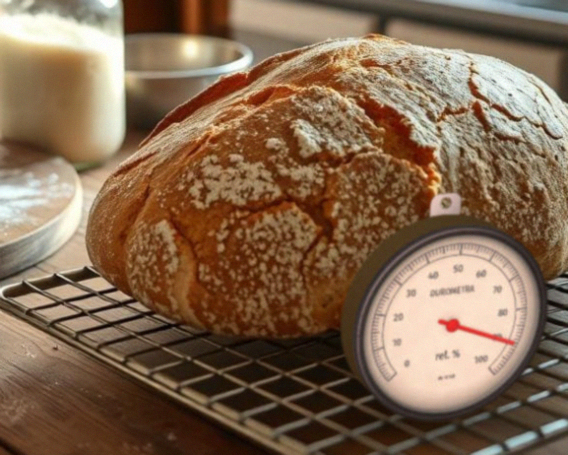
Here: 90 %
